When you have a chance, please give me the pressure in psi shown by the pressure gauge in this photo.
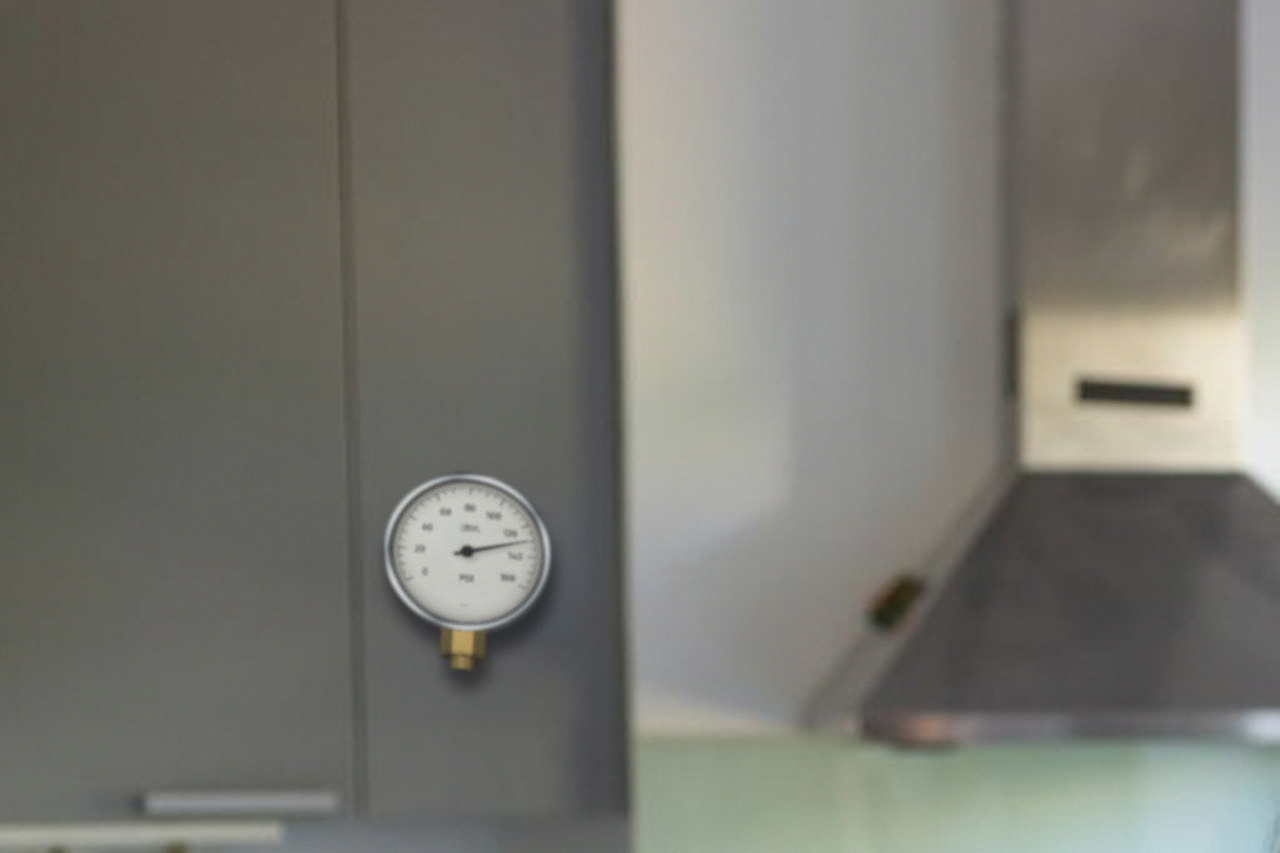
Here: 130 psi
